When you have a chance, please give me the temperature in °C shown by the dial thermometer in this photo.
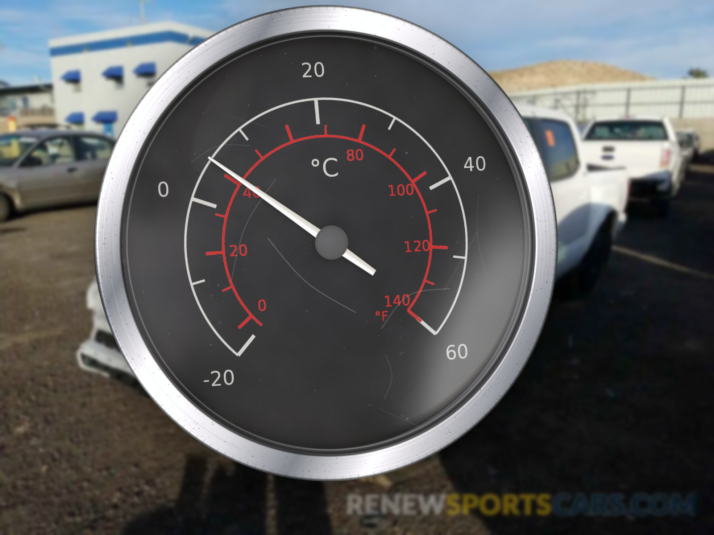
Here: 5 °C
